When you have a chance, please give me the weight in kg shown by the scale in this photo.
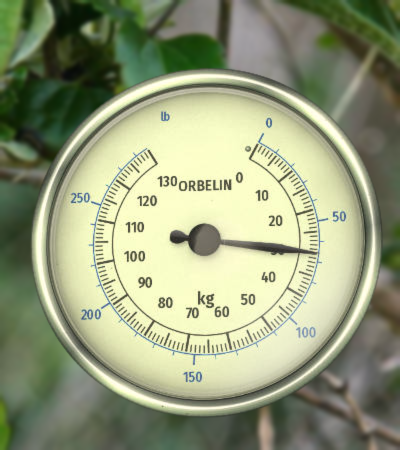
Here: 30 kg
